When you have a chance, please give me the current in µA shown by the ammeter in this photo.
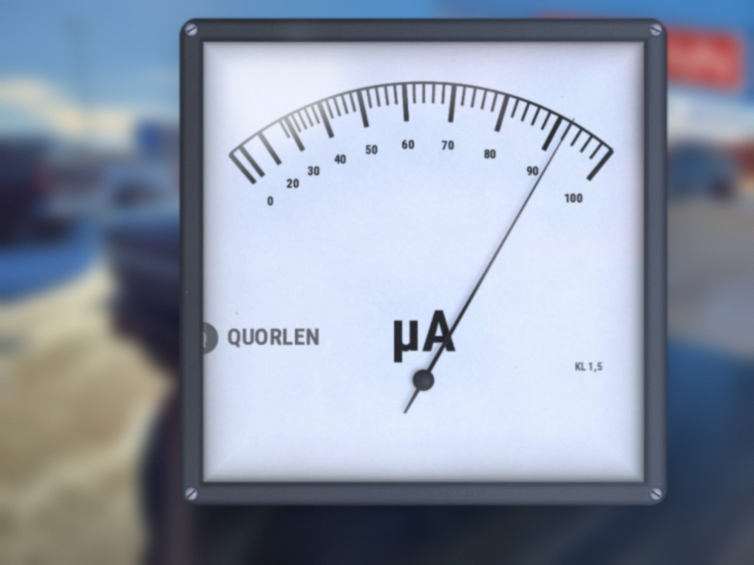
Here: 92 µA
